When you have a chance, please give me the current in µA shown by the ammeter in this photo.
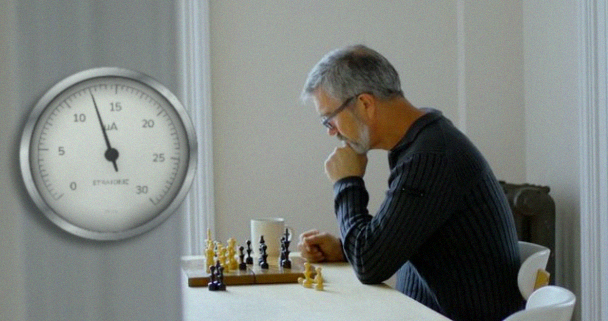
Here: 12.5 µA
